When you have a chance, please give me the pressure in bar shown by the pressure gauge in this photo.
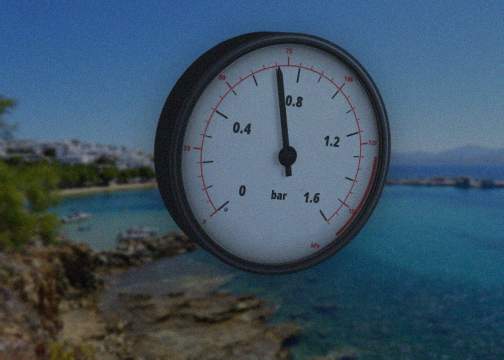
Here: 0.7 bar
